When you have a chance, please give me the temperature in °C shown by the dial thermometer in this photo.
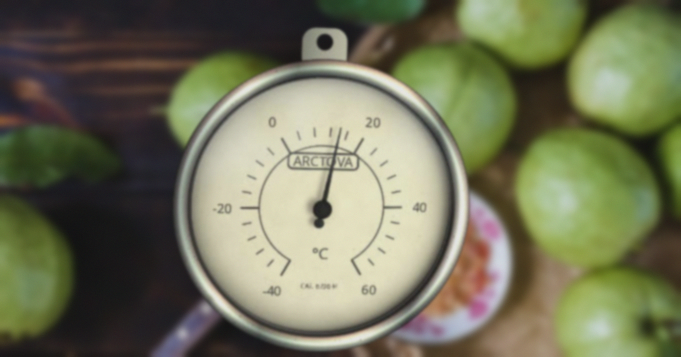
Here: 14 °C
